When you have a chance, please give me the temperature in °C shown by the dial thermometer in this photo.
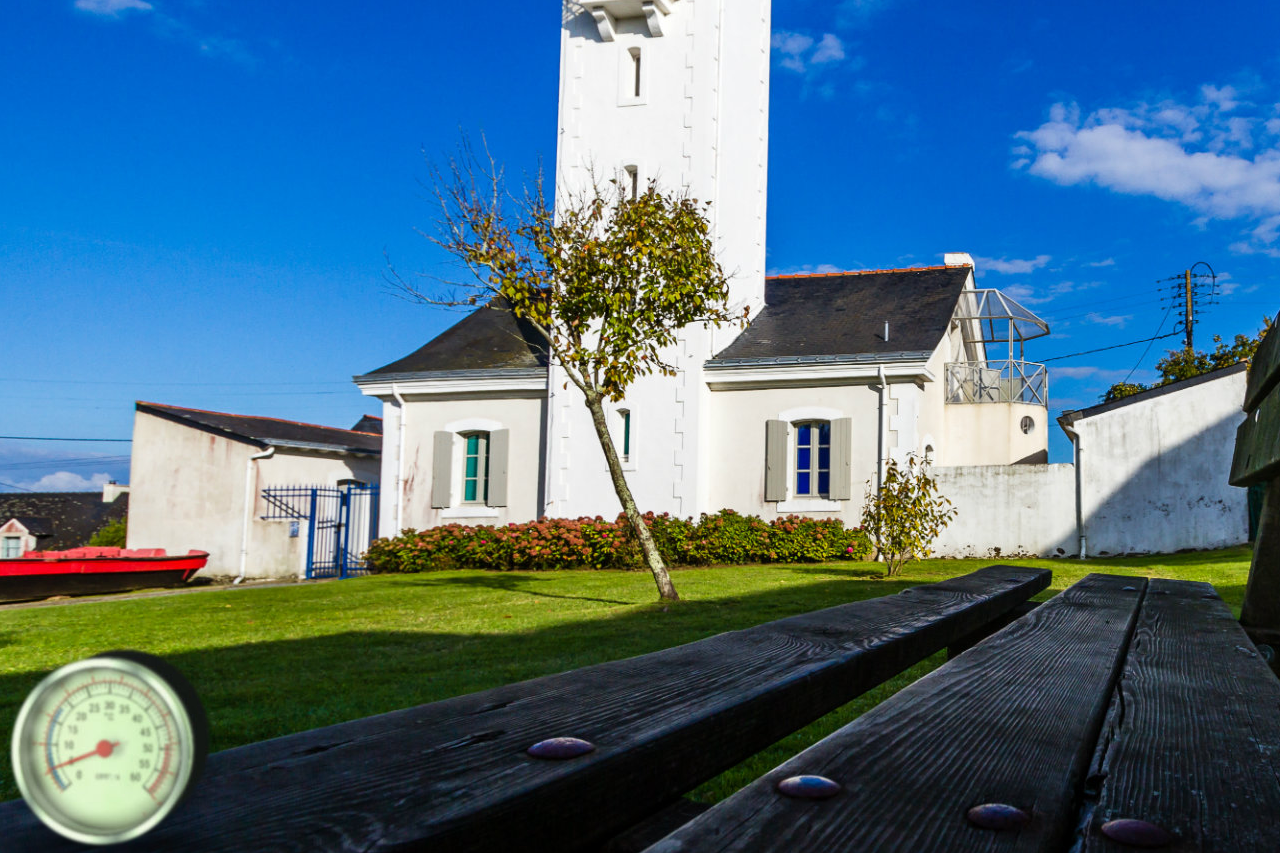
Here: 5 °C
